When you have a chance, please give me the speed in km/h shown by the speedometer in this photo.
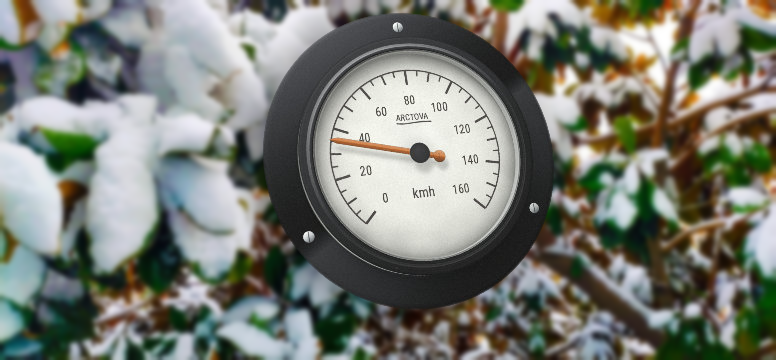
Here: 35 km/h
